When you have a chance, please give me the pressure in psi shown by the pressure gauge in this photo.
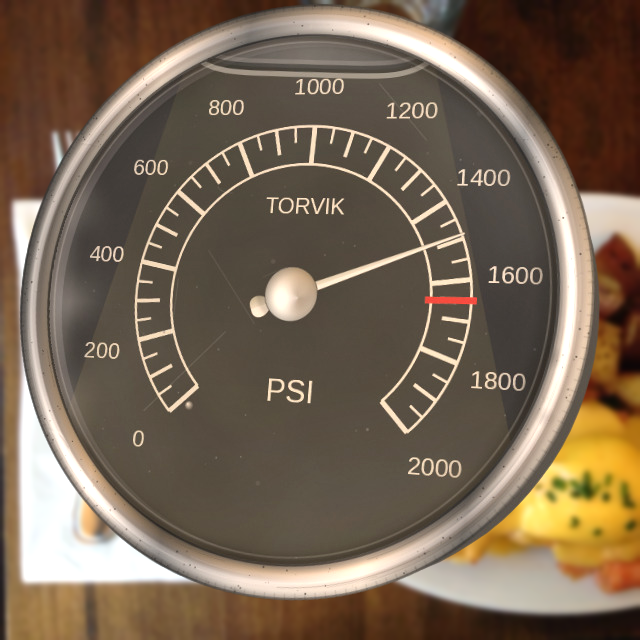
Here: 1500 psi
